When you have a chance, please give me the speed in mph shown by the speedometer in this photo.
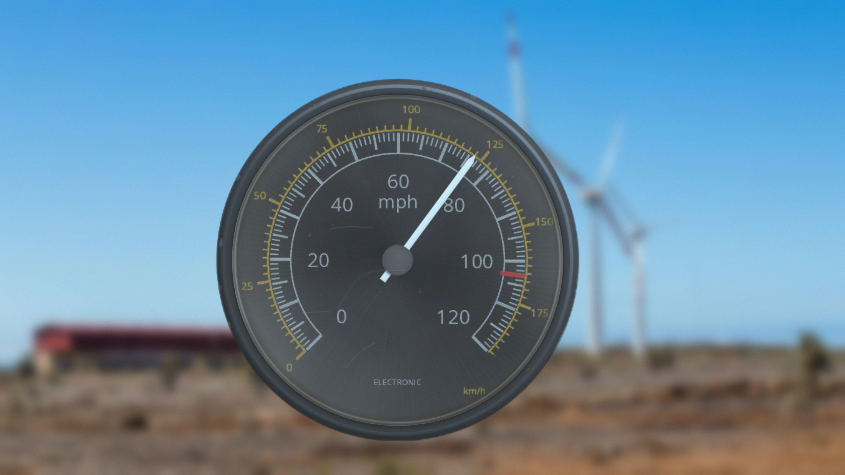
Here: 76 mph
